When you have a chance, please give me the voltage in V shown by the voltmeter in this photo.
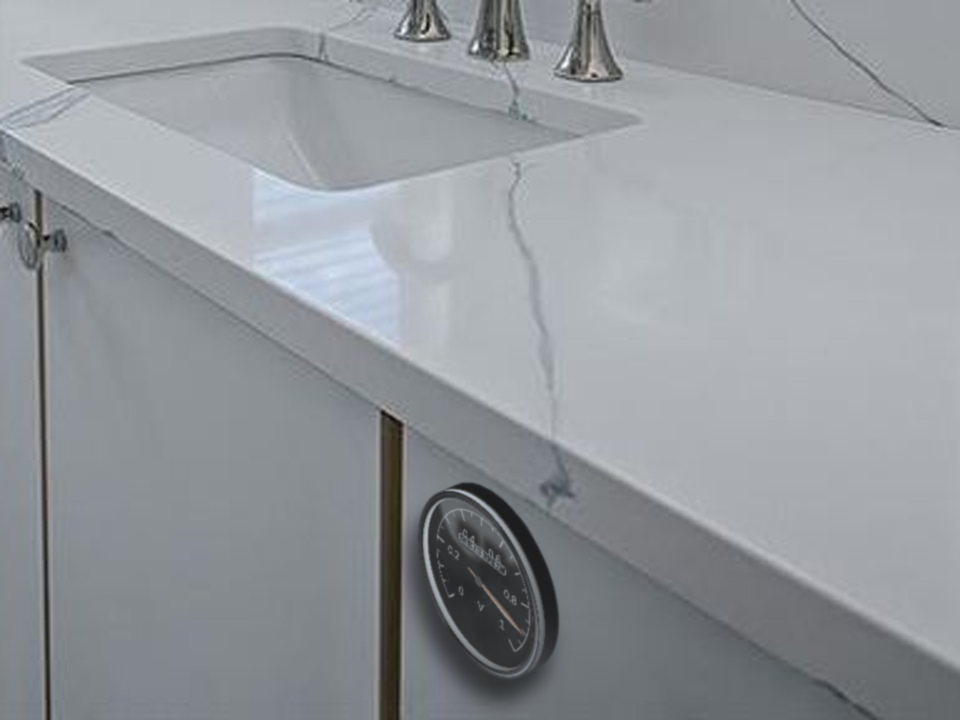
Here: 0.9 V
